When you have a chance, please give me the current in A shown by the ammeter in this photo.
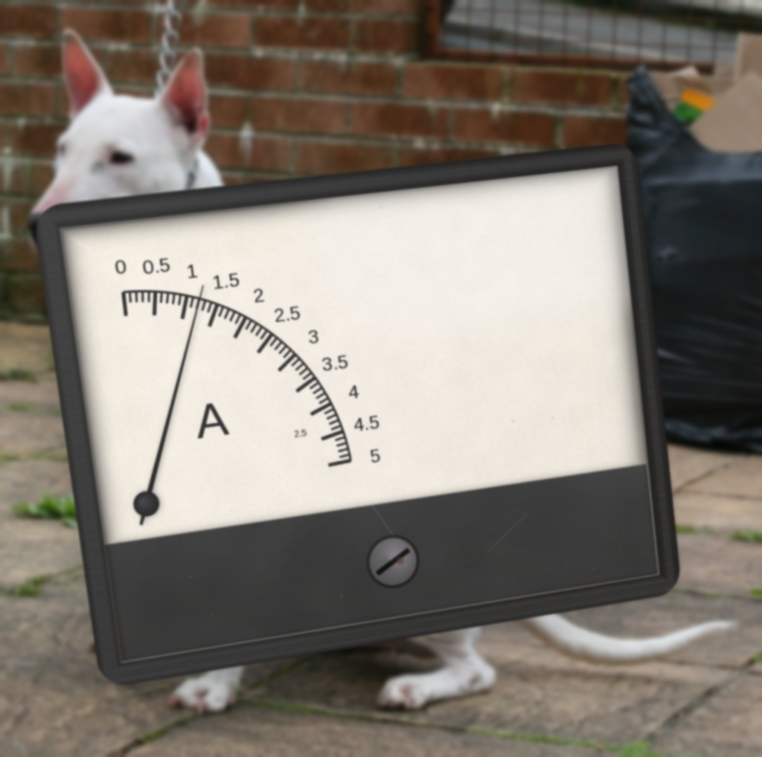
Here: 1.2 A
